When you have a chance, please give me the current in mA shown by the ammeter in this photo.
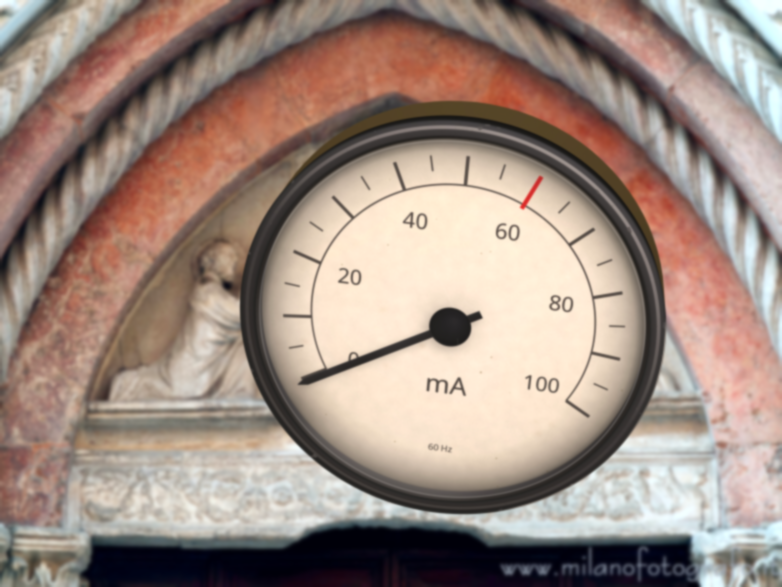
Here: 0 mA
